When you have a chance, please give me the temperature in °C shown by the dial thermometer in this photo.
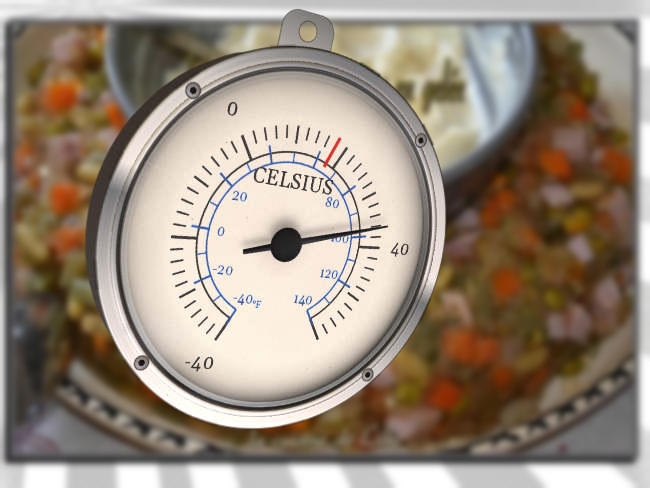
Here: 36 °C
